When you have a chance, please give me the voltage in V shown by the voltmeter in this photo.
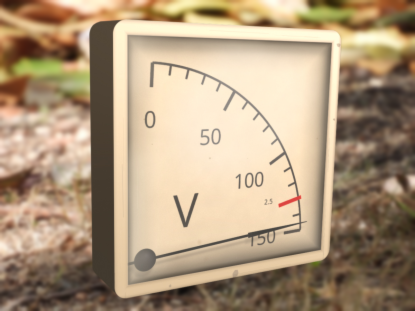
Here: 145 V
